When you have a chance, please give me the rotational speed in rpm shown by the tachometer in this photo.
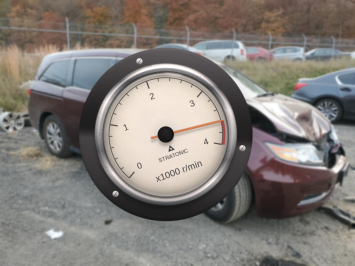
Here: 3600 rpm
